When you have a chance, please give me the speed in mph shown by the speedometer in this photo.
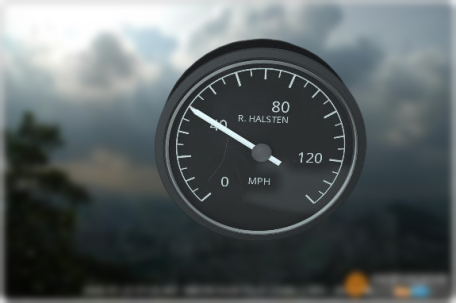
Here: 40 mph
